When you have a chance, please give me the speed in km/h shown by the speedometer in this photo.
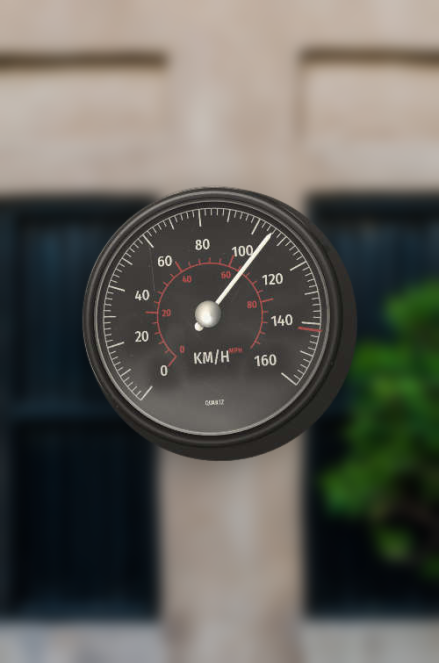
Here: 106 km/h
